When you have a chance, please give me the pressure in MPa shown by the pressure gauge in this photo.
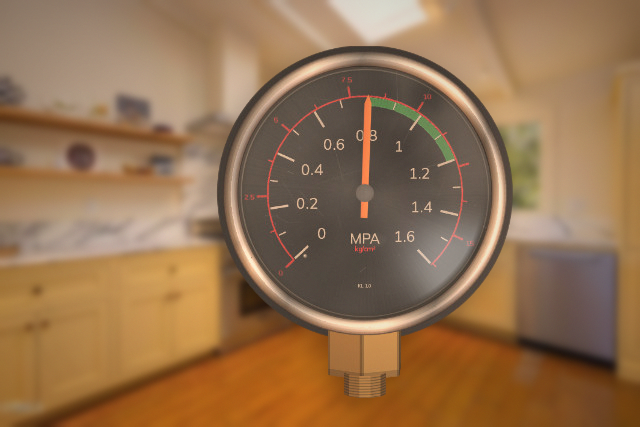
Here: 0.8 MPa
